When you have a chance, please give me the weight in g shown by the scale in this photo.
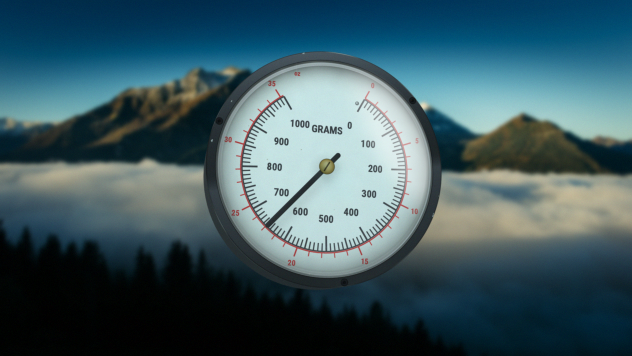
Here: 650 g
